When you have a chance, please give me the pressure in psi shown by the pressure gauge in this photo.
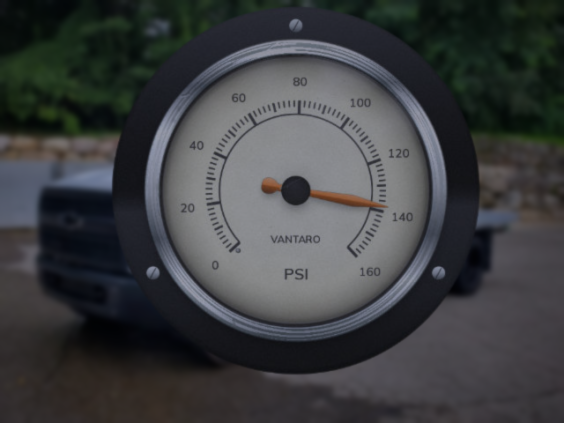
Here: 138 psi
